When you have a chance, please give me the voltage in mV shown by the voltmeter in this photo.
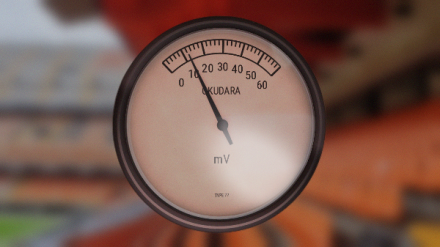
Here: 12 mV
